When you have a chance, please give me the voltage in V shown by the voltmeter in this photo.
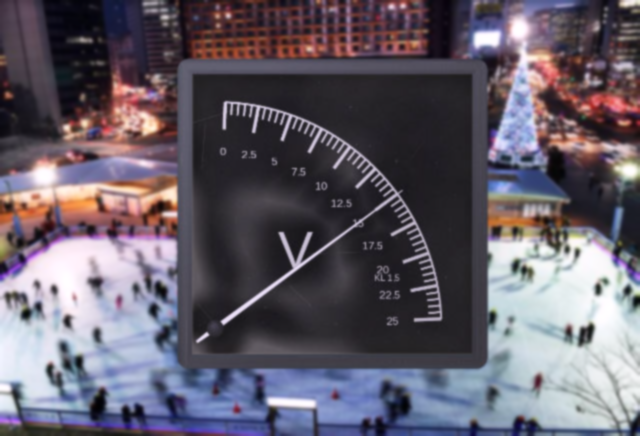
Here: 15 V
